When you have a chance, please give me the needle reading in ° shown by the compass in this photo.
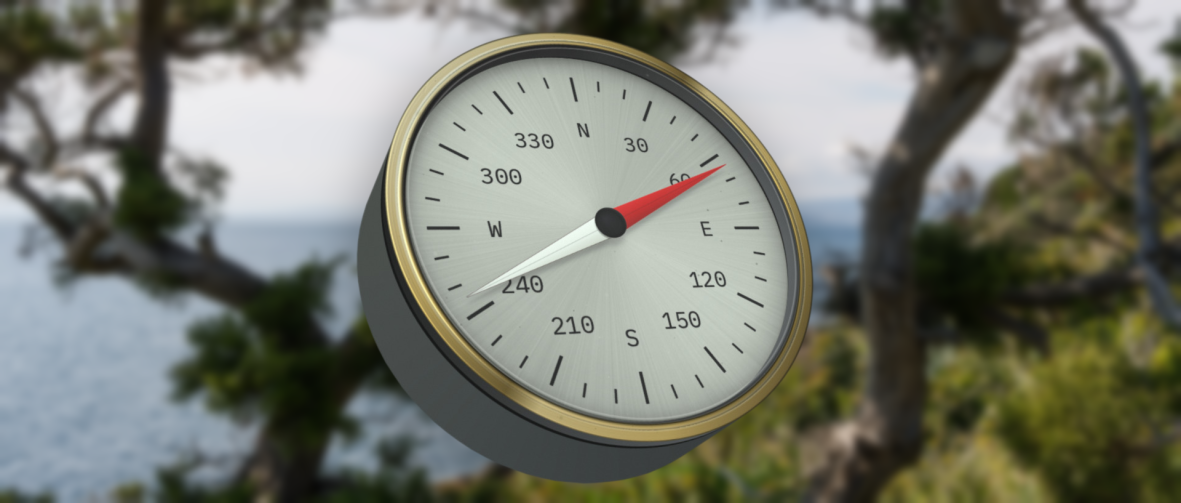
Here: 65 °
